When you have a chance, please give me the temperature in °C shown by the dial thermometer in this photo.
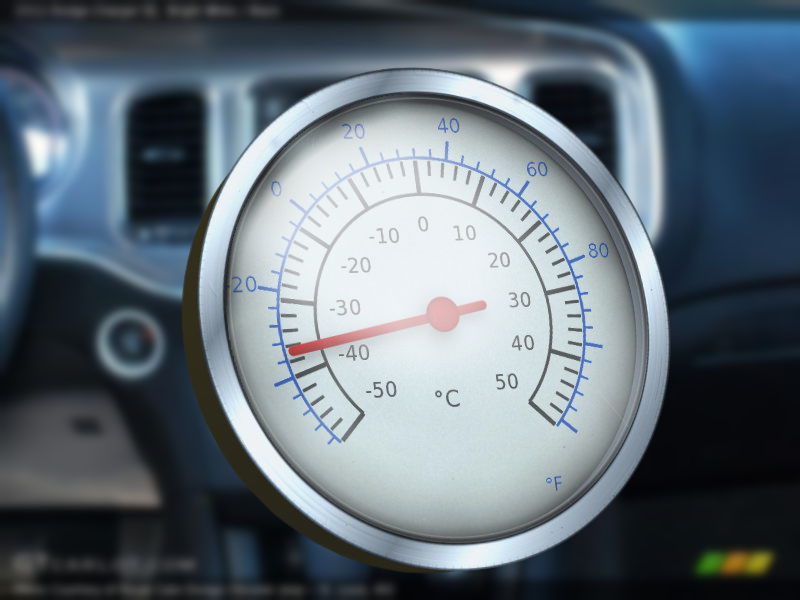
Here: -37 °C
